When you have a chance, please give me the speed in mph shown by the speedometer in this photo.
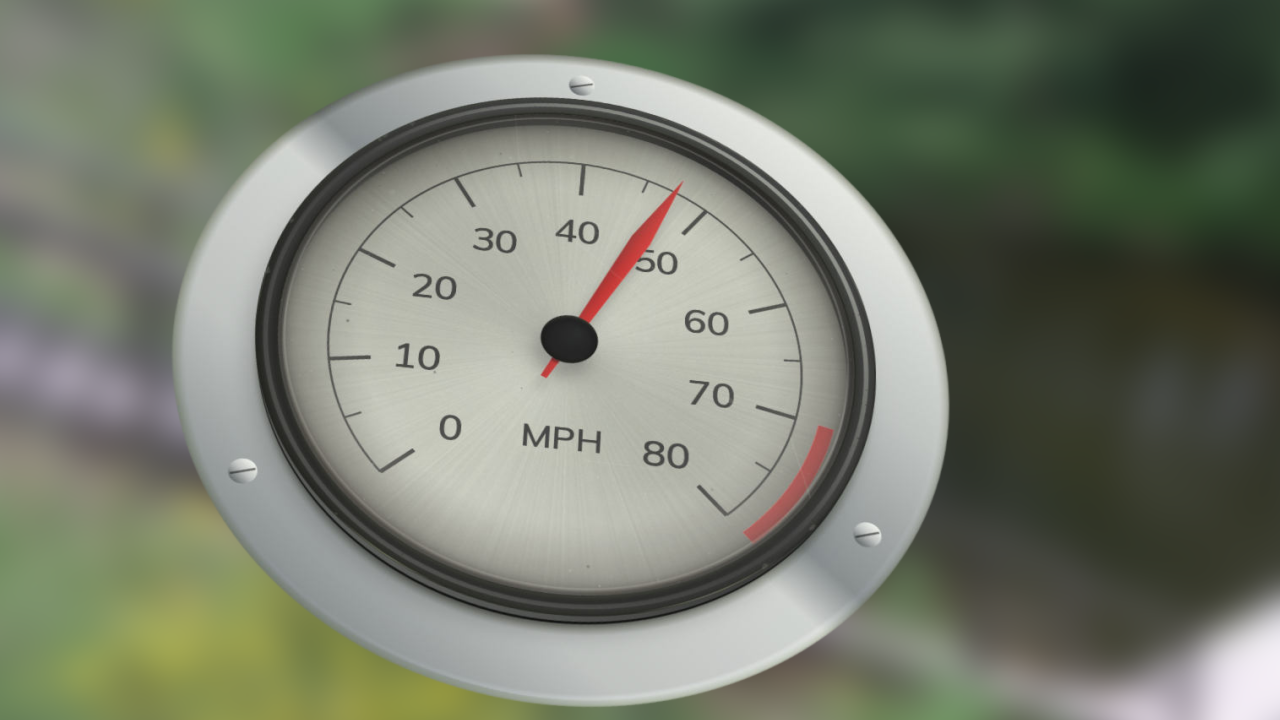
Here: 47.5 mph
